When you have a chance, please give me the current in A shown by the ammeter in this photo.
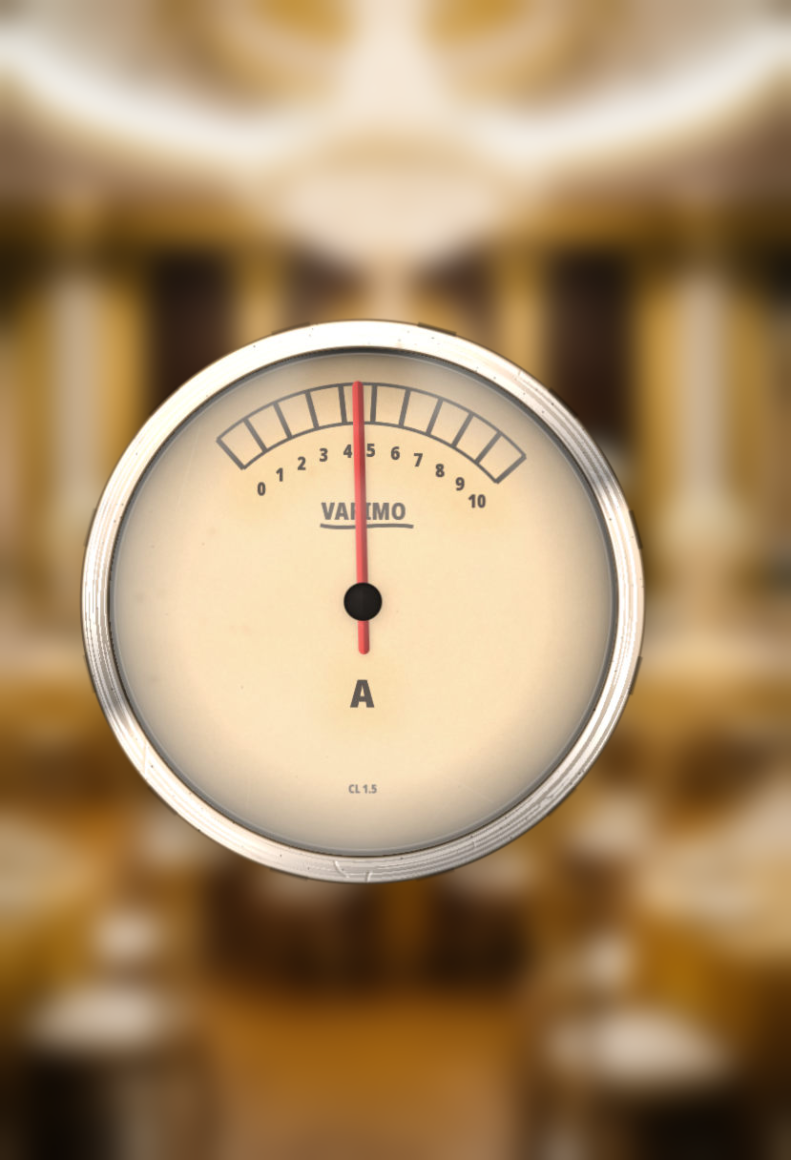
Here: 4.5 A
